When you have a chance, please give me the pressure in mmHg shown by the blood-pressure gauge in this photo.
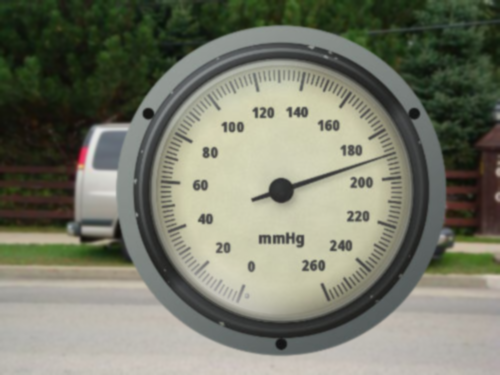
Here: 190 mmHg
